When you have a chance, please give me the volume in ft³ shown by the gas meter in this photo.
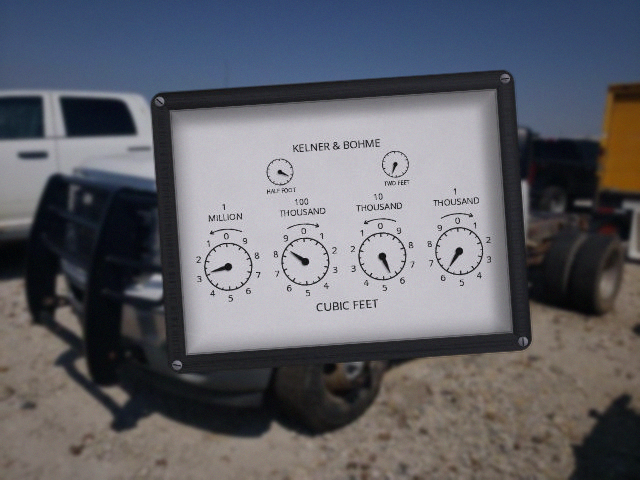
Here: 285600 ft³
